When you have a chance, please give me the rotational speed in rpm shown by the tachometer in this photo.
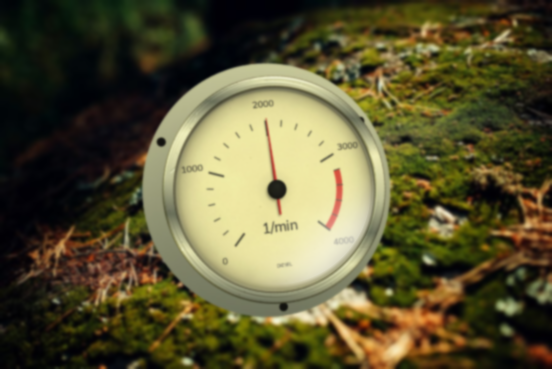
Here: 2000 rpm
